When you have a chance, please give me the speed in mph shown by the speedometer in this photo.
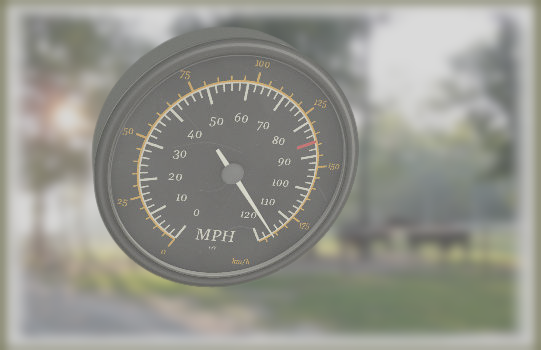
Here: 116 mph
